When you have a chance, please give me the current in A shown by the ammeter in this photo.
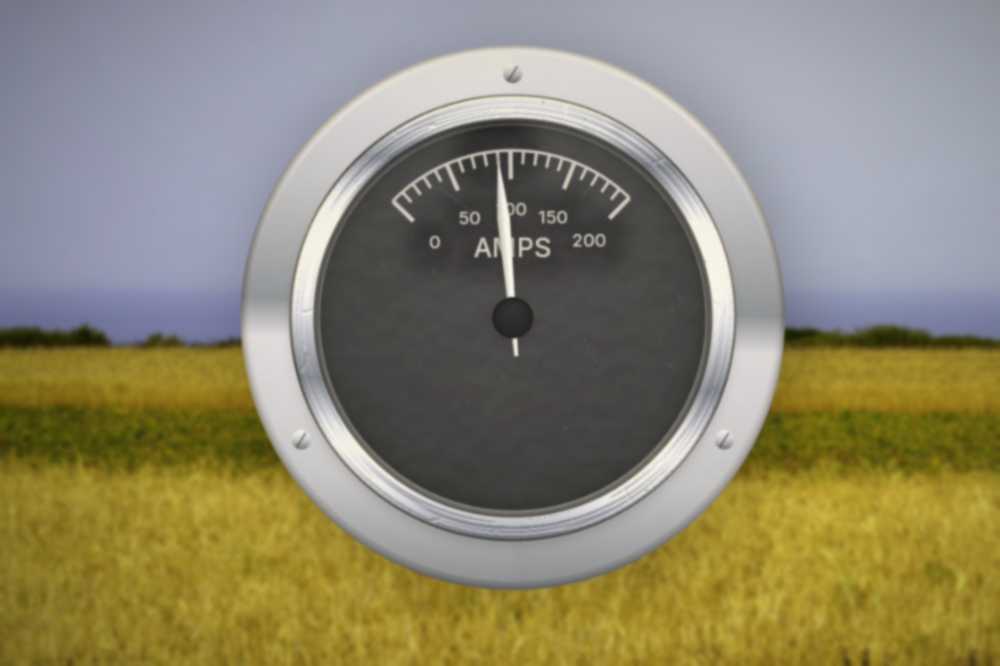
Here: 90 A
